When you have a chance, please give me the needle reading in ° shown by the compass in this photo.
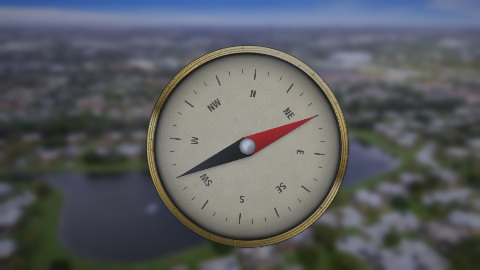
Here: 60 °
